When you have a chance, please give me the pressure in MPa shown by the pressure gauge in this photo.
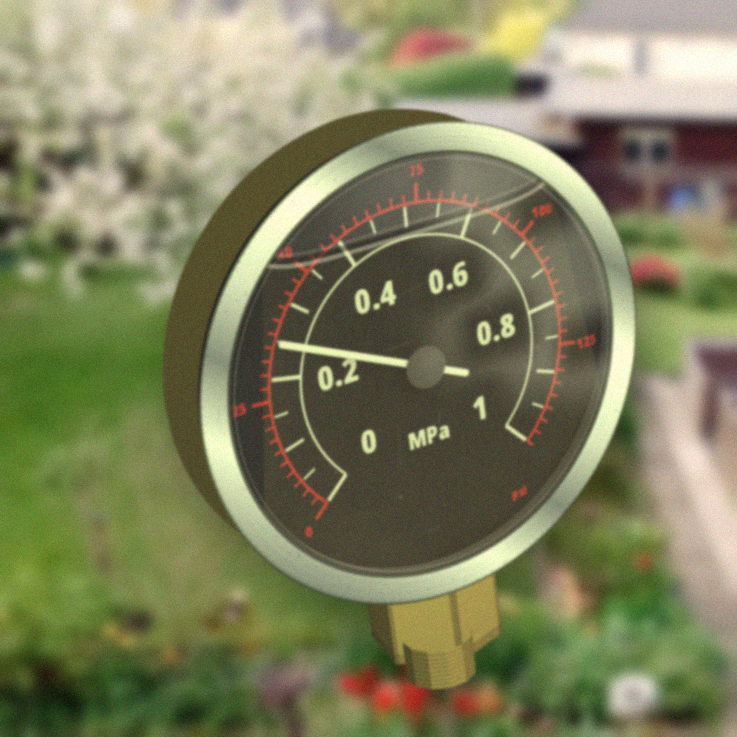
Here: 0.25 MPa
